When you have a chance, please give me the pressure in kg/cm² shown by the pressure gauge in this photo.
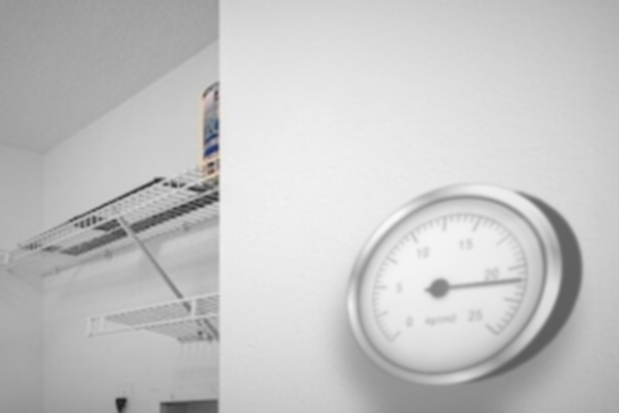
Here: 21 kg/cm²
